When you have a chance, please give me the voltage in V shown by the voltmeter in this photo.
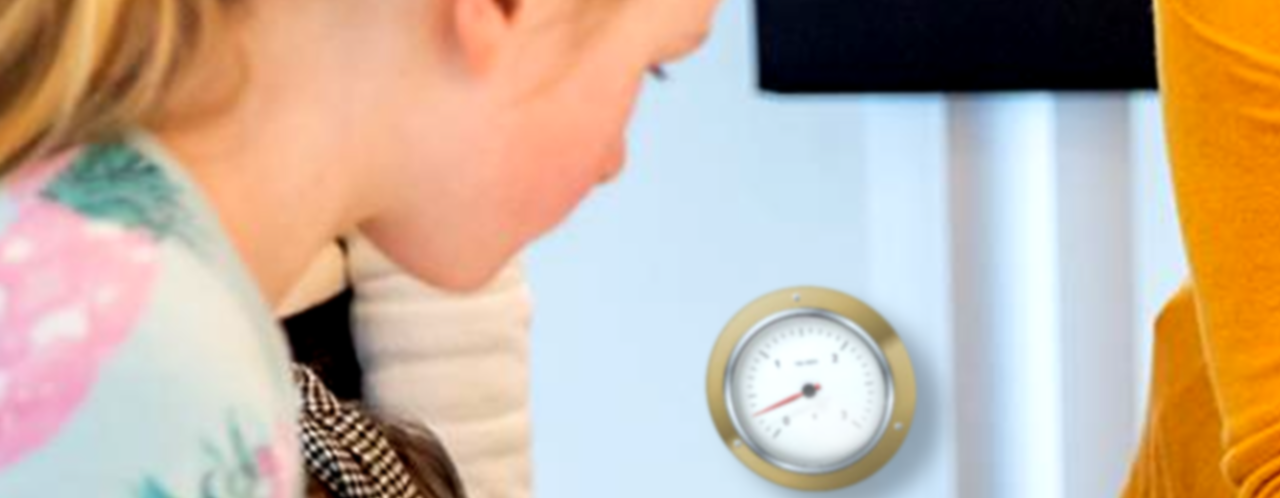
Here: 0.3 V
